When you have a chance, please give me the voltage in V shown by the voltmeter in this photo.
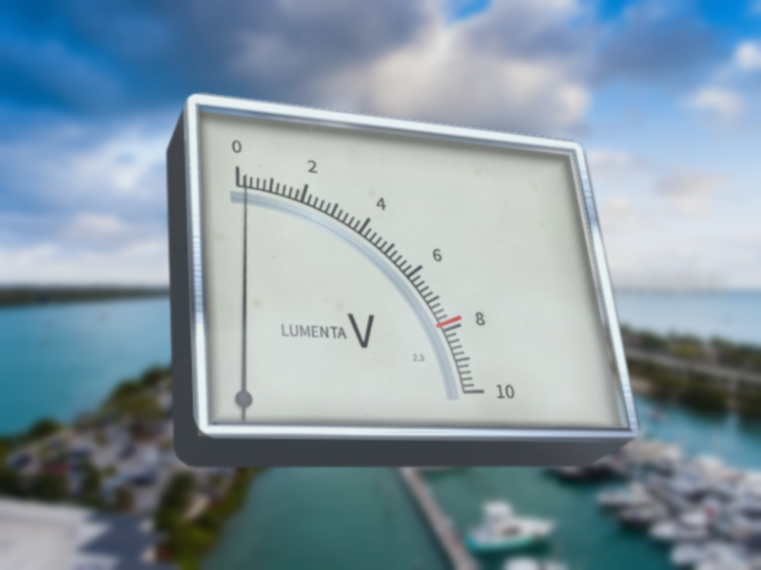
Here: 0.2 V
